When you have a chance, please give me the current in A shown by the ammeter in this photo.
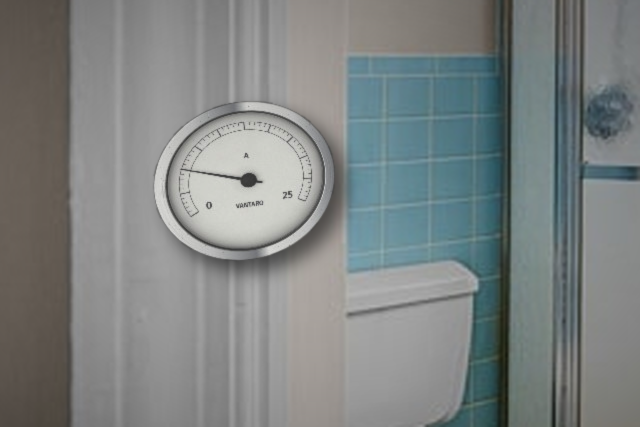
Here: 5 A
